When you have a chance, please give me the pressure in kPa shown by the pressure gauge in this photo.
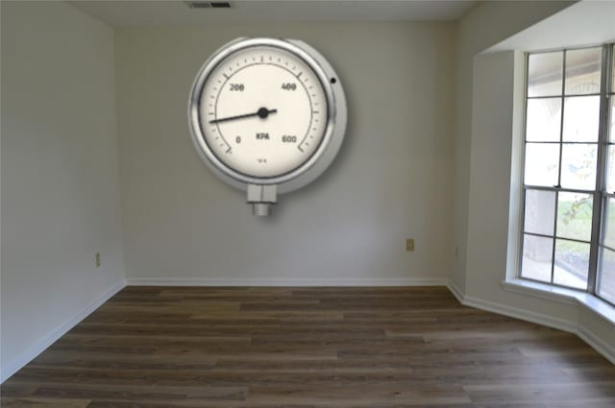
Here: 80 kPa
